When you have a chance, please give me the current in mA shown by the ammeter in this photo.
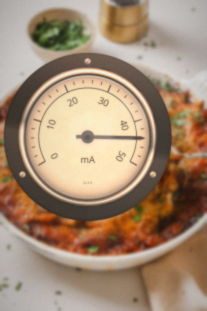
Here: 44 mA
